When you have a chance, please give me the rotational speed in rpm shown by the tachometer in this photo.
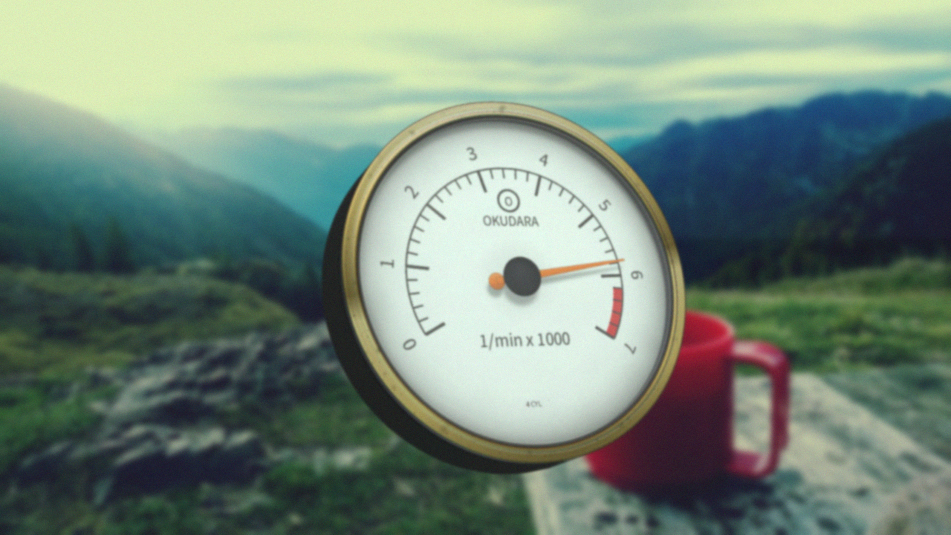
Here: 5800 rpm
